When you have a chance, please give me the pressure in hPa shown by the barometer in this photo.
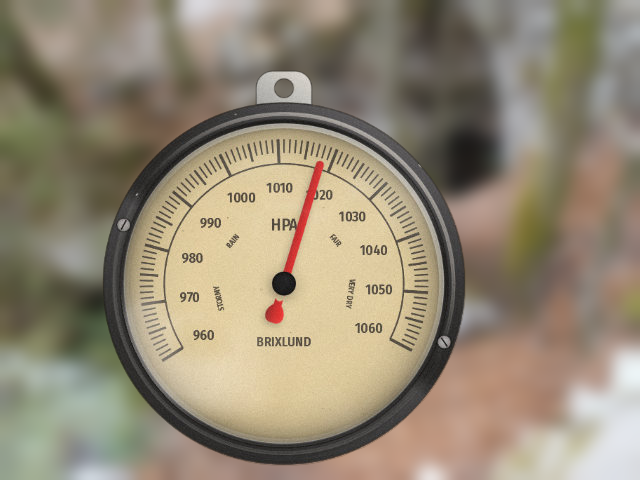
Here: 1018 hPa
